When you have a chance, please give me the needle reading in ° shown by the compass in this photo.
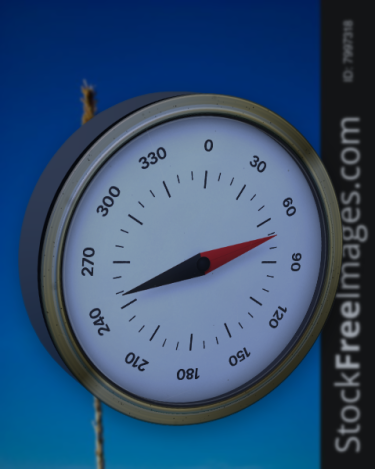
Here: 70 °
